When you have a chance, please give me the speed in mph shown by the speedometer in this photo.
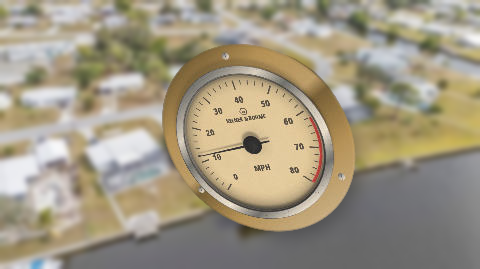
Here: 12 mph
